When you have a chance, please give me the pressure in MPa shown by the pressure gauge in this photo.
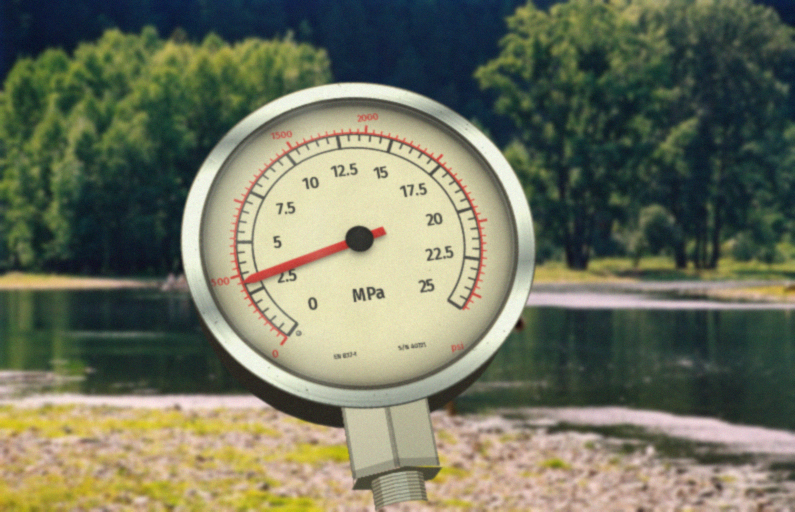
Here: 3 MPa
